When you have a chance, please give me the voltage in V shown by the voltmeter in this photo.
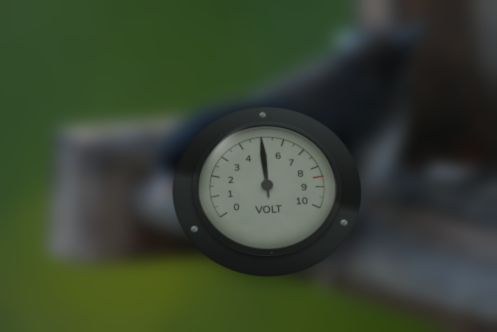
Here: 5 V
